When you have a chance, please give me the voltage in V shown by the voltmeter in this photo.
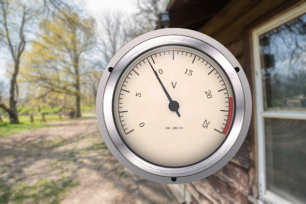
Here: 9.5 V
